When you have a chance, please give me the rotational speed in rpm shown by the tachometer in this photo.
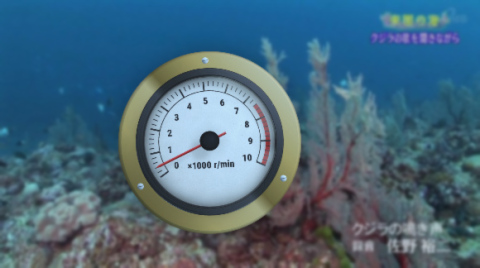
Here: 400 rpm
